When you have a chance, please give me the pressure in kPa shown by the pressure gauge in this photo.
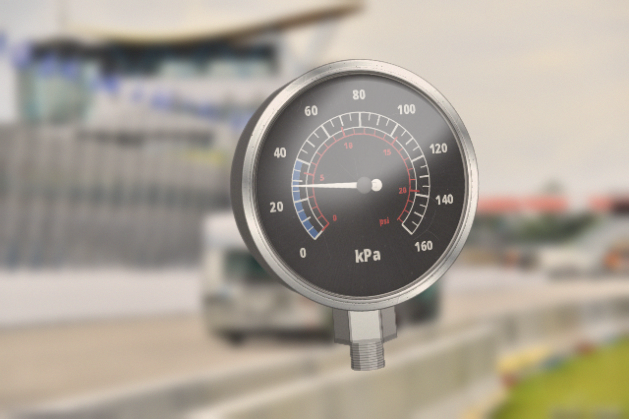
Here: 27.5 kPa
